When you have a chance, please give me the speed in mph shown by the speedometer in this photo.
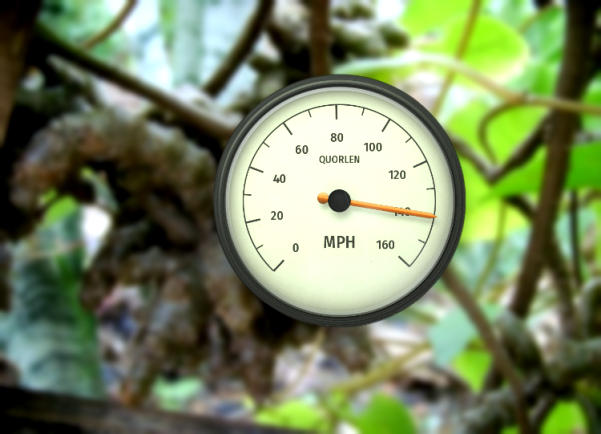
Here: 140 mph
